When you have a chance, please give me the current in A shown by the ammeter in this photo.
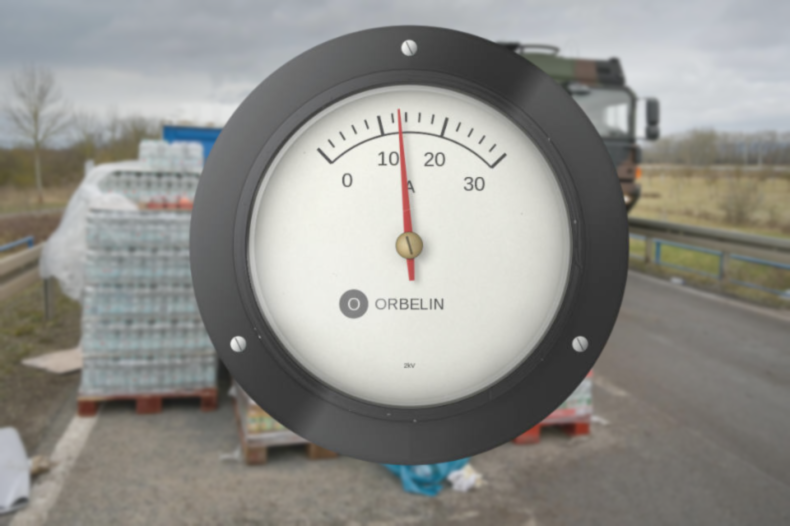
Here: 13 A
